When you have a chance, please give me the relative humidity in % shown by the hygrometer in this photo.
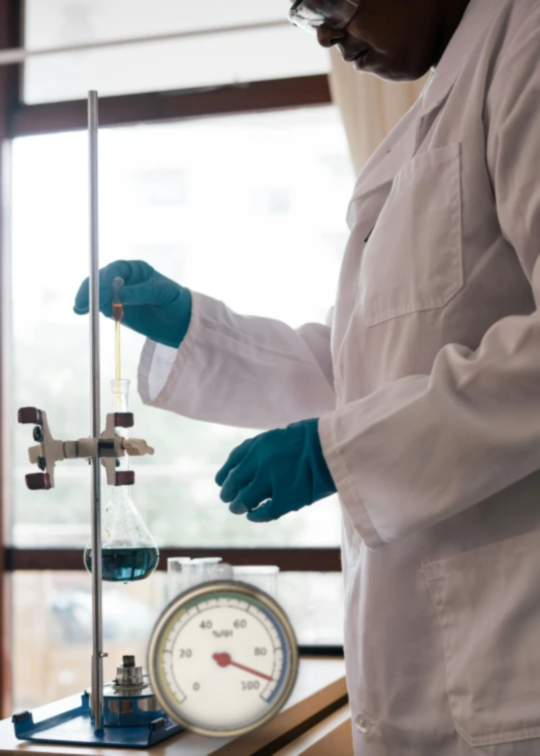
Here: 92 %
